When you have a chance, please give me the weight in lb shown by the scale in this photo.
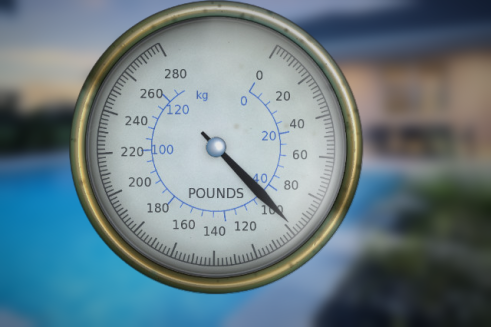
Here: 98 lb
